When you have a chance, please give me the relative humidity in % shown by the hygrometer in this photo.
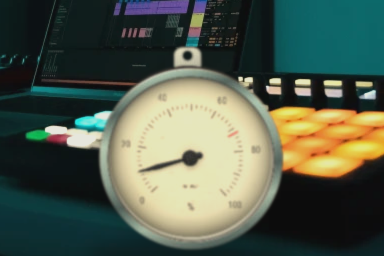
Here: 10 %
